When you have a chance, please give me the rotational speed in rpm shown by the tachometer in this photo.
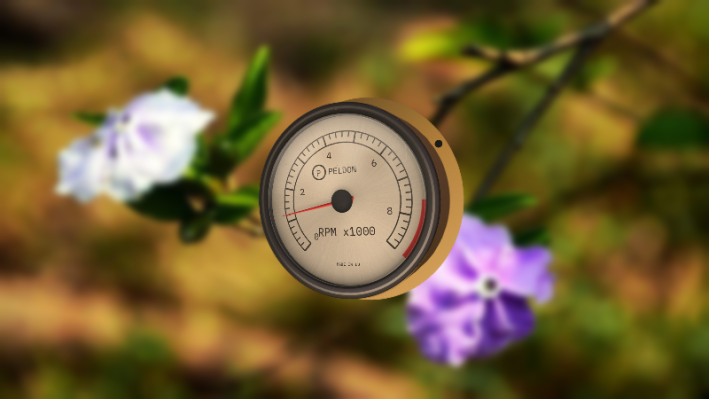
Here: 1200 rpm
